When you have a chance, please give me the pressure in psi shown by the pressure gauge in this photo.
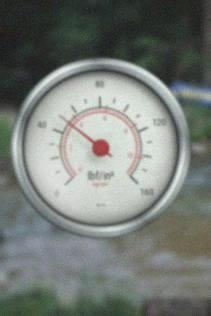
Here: 50 psi
